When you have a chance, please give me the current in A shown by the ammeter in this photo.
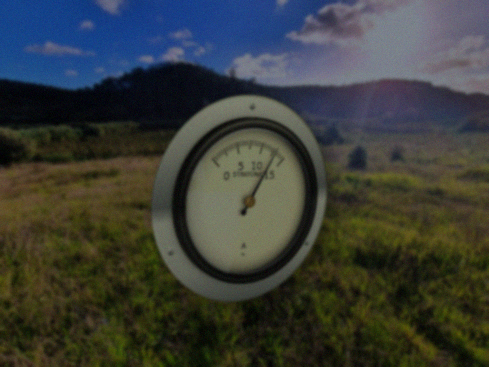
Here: 12.5 A
